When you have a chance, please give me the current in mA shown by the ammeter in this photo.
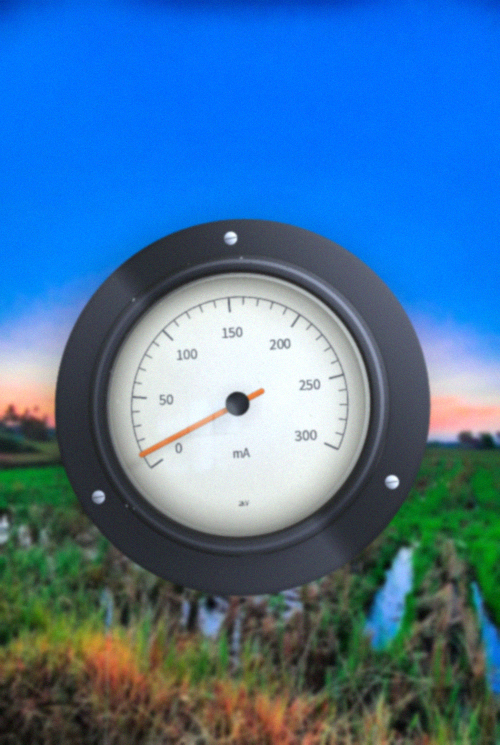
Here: 10 mA
